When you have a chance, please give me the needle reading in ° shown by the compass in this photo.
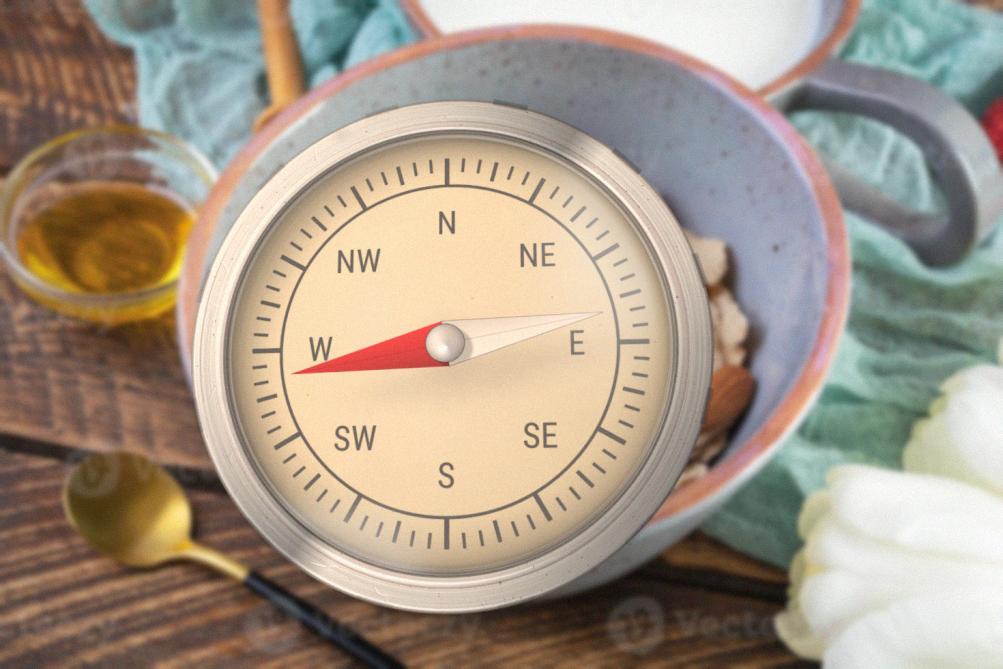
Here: 260 °
